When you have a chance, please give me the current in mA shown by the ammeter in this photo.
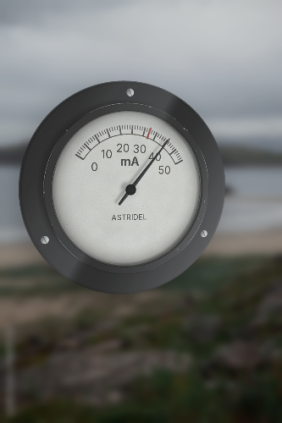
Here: 40 mA
